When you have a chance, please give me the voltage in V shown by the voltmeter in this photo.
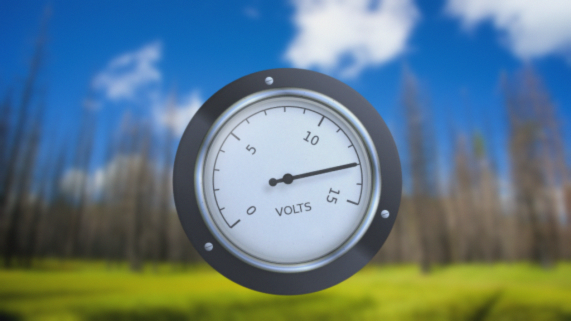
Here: 13 V
